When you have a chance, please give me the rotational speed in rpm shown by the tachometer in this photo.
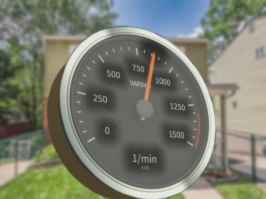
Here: 850 rpm
